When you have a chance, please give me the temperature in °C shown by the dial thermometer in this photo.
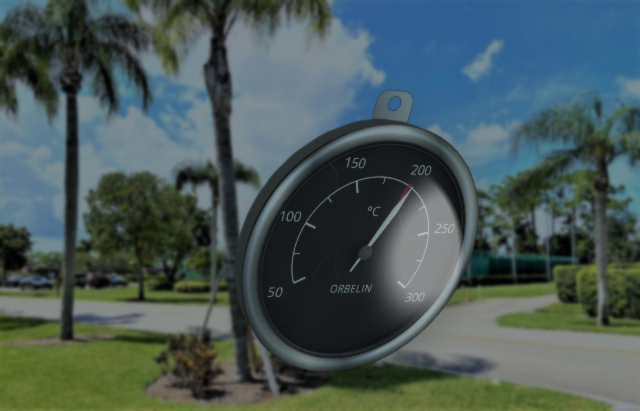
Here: 200 °C
